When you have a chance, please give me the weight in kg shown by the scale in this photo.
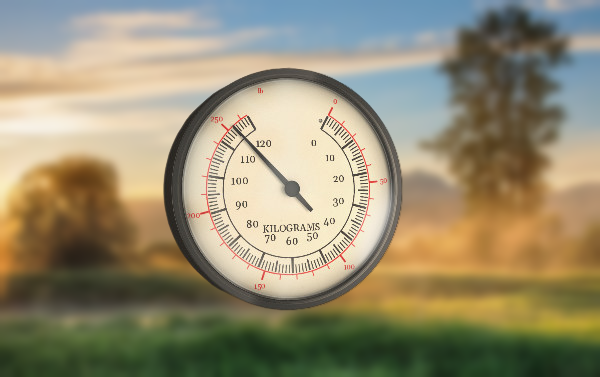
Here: 115 kg
